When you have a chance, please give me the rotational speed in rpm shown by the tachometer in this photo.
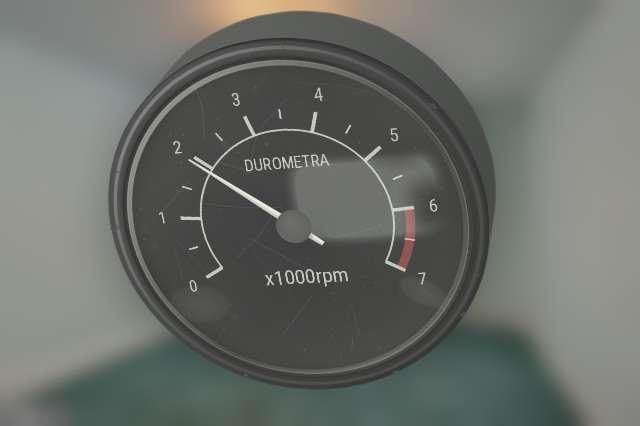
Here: 2000 rpm
